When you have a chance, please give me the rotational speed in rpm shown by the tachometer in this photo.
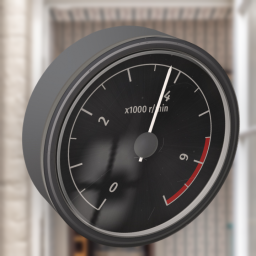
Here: 3750 rpm
